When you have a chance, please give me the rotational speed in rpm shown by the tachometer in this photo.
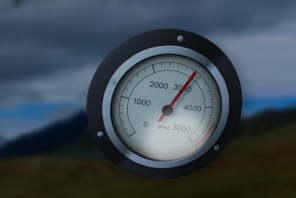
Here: 3000 rpm
